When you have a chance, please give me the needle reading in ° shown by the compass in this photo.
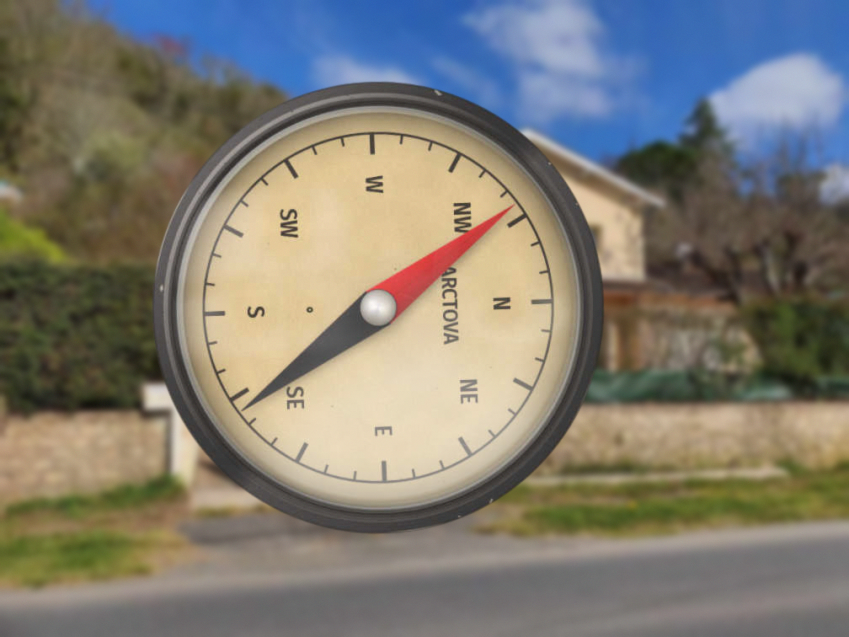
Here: 325 °
